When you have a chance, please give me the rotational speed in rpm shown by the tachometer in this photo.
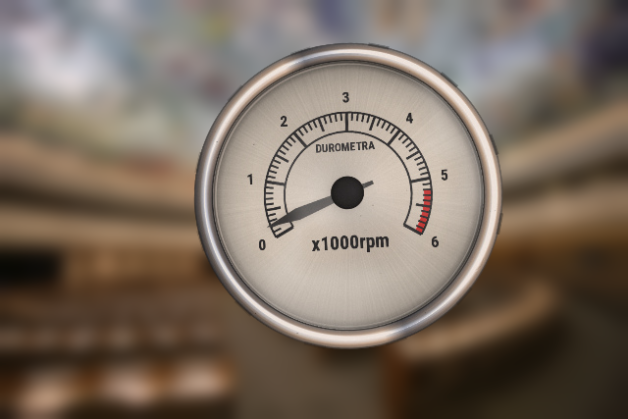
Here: 200 rpm
